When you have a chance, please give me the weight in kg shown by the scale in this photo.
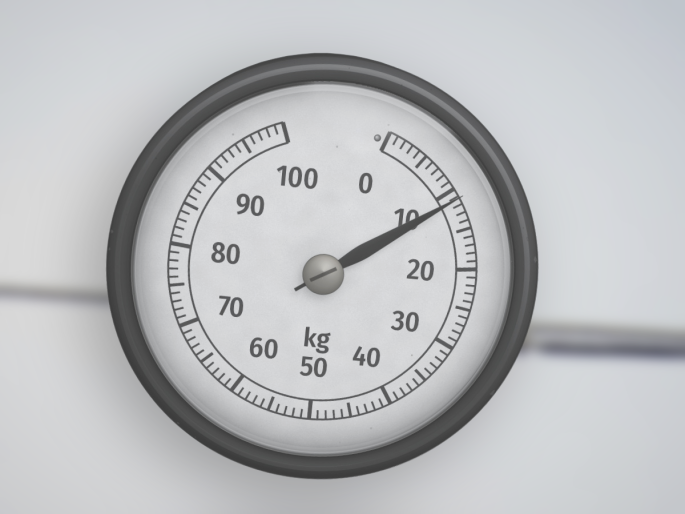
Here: 11 kg
